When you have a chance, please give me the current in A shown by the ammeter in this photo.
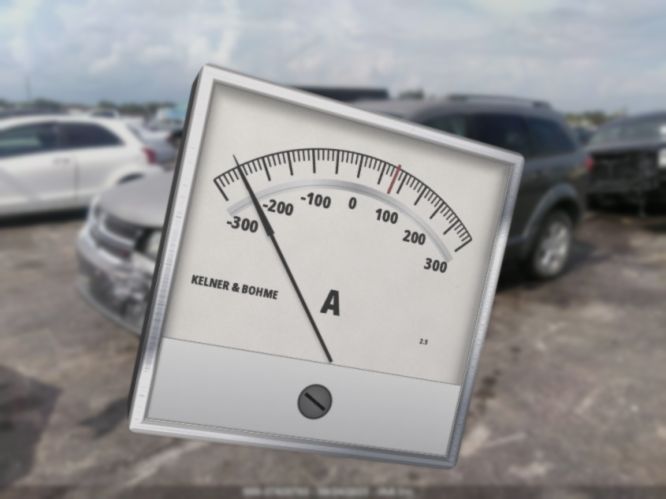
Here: -250 A
